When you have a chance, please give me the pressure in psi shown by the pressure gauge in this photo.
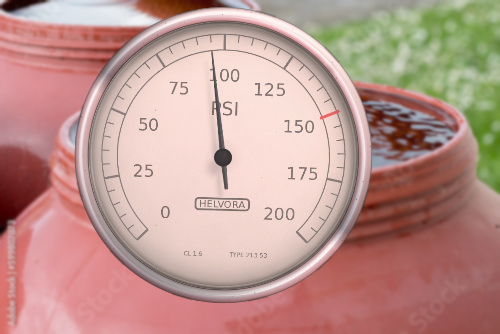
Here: 95 psi
